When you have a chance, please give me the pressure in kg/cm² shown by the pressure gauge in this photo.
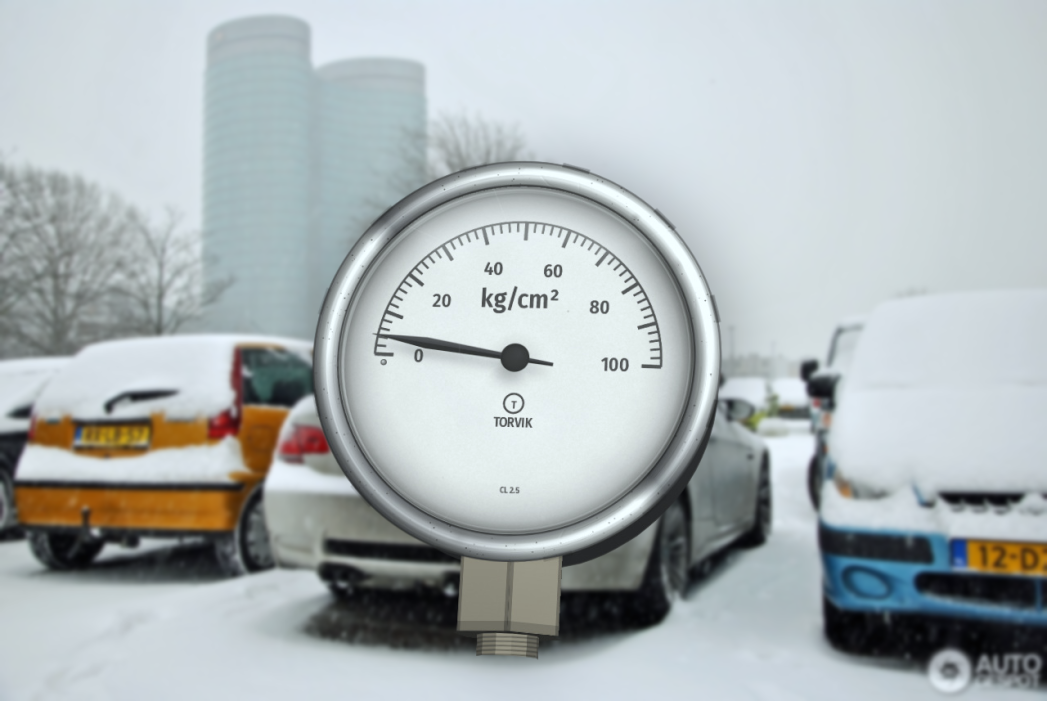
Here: 4 kg/cm²
